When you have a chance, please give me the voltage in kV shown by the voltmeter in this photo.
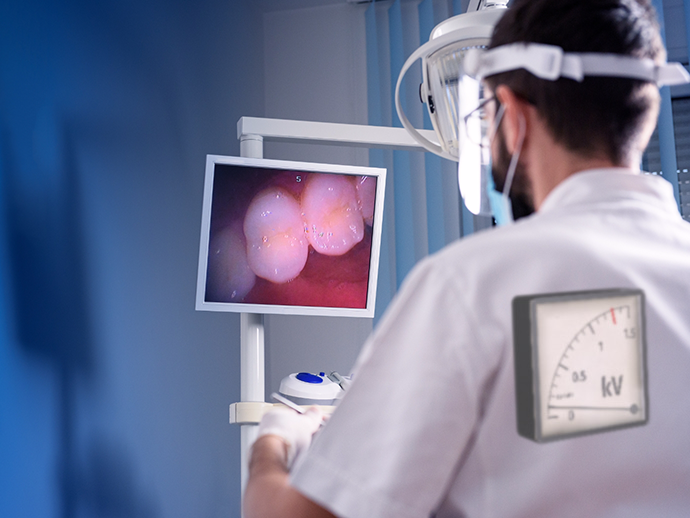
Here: 0.1 kV
